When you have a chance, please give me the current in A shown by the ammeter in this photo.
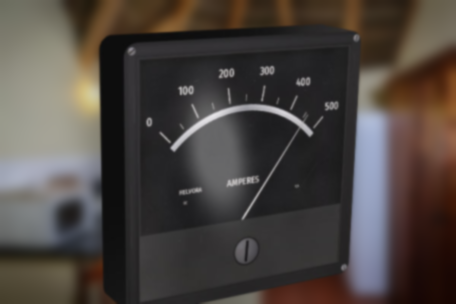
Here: 450 A
